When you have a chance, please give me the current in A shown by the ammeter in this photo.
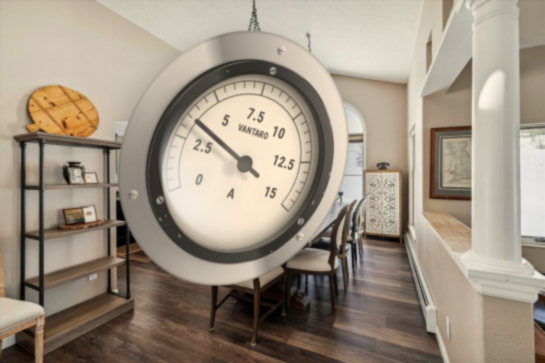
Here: 3.5 A
